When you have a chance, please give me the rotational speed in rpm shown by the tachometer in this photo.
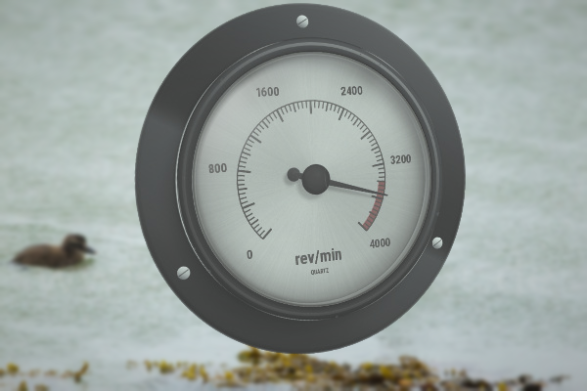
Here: 3550 rpm
